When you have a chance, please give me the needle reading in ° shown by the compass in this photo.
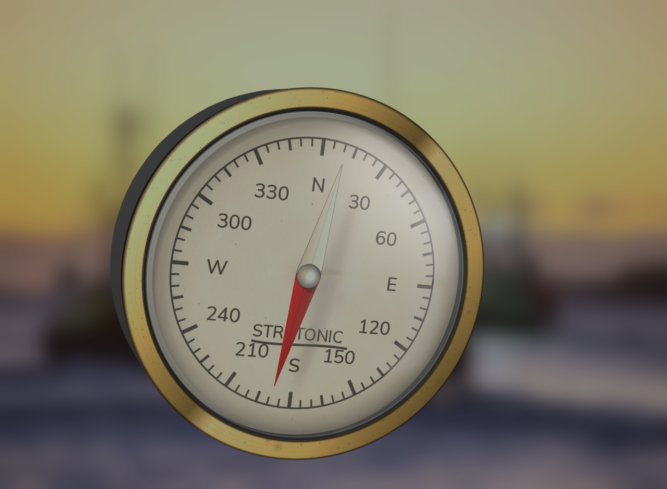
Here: 190 °
